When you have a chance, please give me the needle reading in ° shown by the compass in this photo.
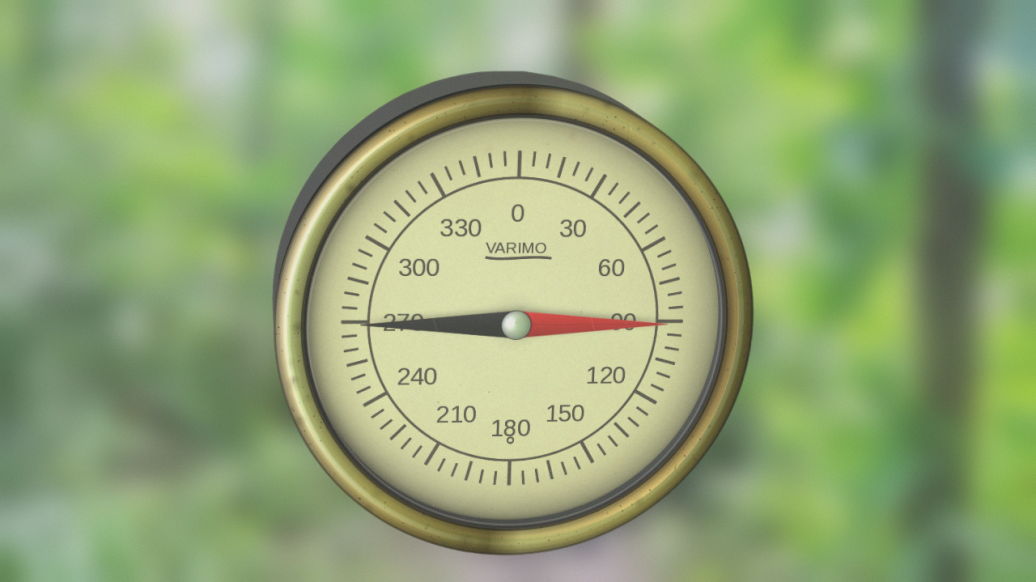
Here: 90 °
